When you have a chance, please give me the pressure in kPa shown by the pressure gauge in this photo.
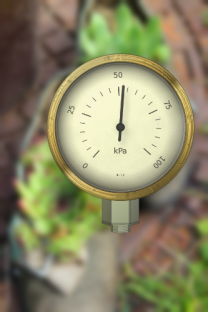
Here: 52.5 kPa
